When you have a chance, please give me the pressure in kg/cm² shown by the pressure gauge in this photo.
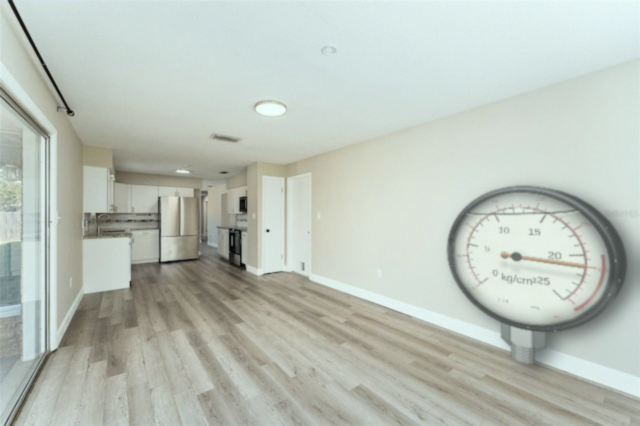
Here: 21 kg/cm²
